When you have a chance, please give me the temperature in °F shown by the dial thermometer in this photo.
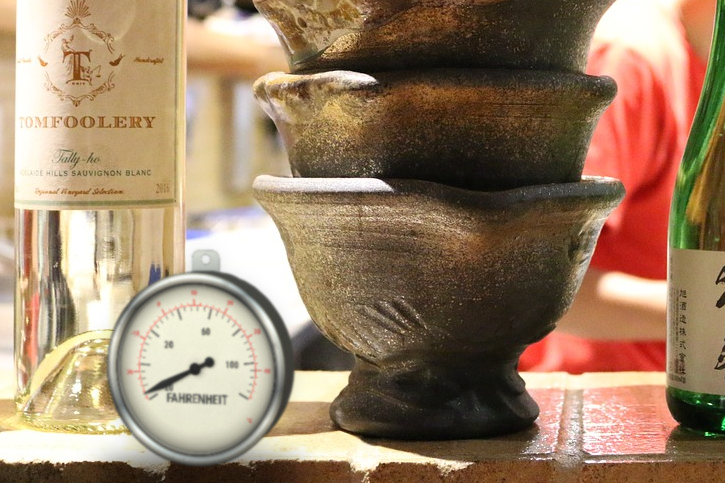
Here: -16 °F
